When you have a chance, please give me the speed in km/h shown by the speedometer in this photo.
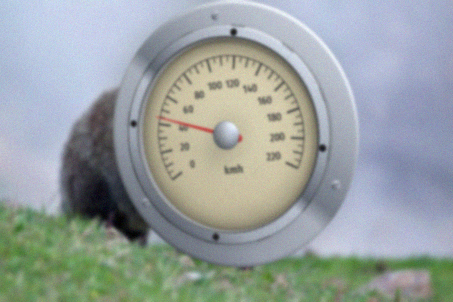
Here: 45 km/h
